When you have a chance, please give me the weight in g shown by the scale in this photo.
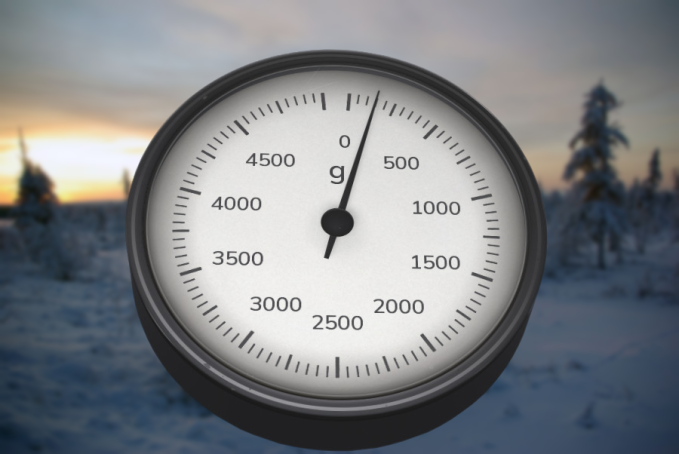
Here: 150 g
